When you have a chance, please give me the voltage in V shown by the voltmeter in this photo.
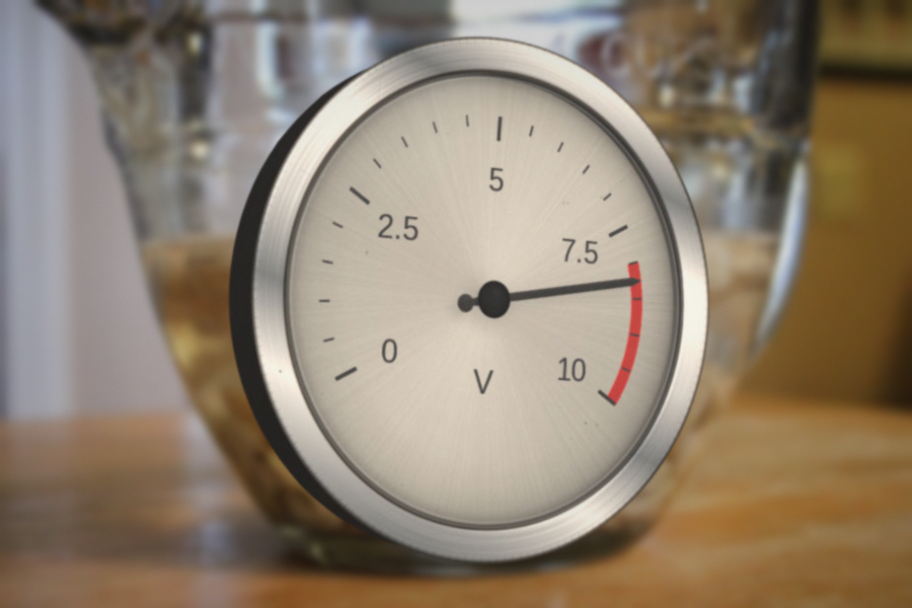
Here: 8.25 V
